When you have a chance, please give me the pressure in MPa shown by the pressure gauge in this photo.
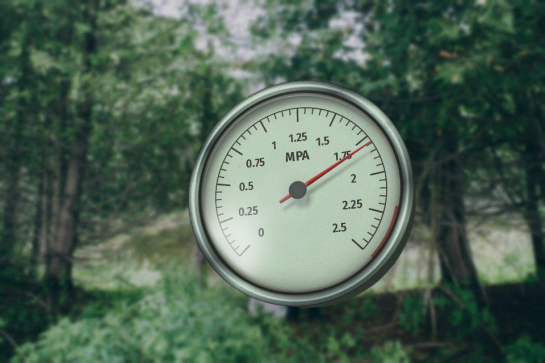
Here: 1.8 MPa
